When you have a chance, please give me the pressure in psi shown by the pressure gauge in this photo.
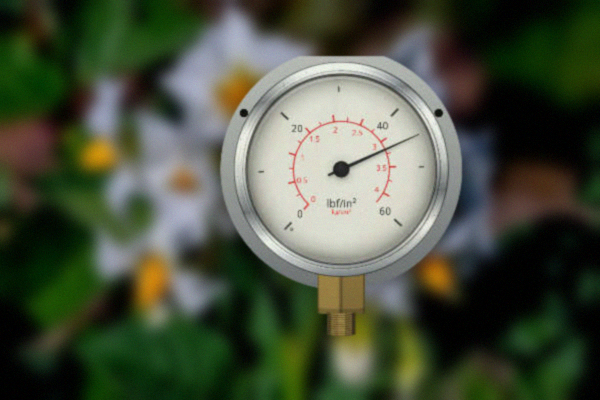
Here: 45 psi
